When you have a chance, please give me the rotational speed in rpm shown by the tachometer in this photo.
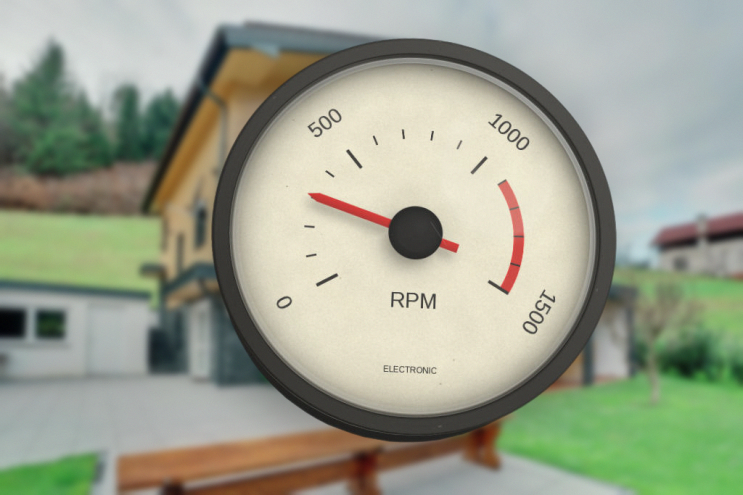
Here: 300 rpm
